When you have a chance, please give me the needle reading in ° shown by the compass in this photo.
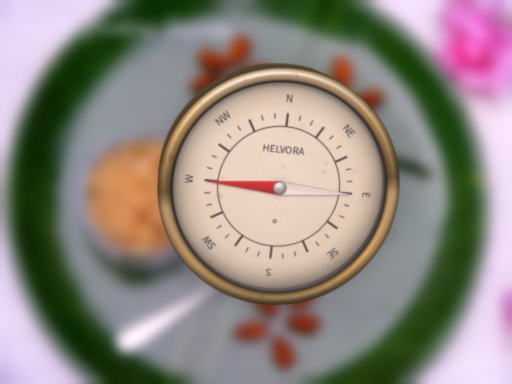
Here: 270 °
